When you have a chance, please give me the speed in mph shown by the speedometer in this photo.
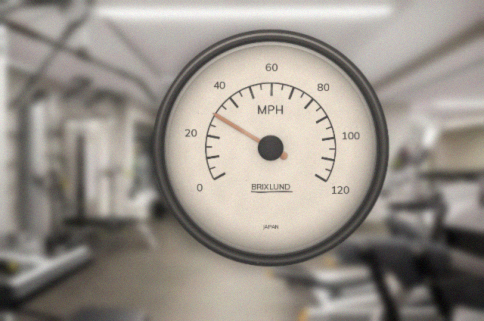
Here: 30 mph
